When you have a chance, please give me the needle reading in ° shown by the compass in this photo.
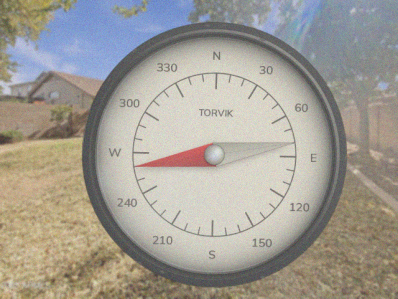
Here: 260 °
